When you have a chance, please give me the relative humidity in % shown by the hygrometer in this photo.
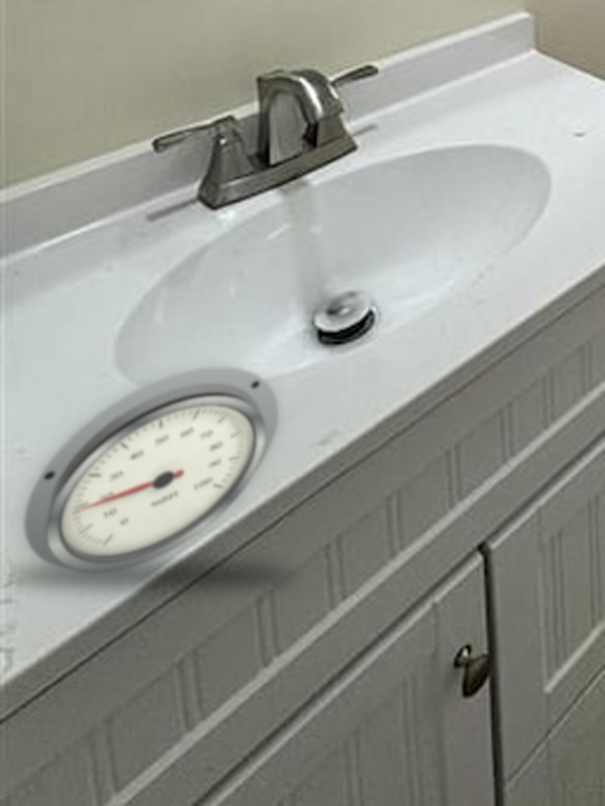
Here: 20 %
